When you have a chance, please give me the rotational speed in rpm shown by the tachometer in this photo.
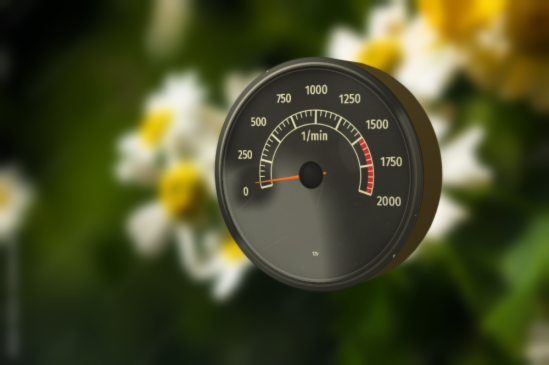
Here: 50 rpm
